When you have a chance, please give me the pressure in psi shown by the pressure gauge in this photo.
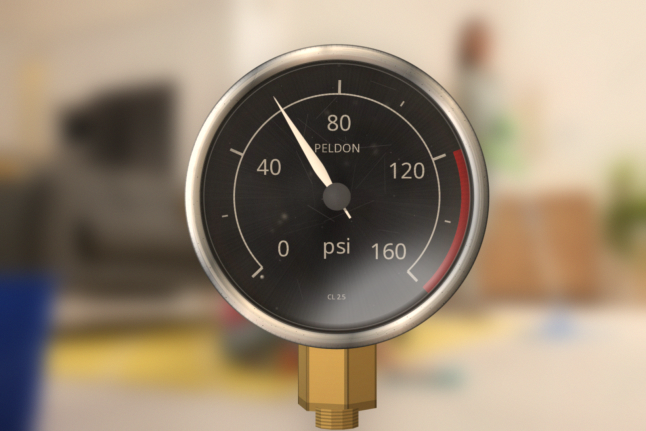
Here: 60 psi
